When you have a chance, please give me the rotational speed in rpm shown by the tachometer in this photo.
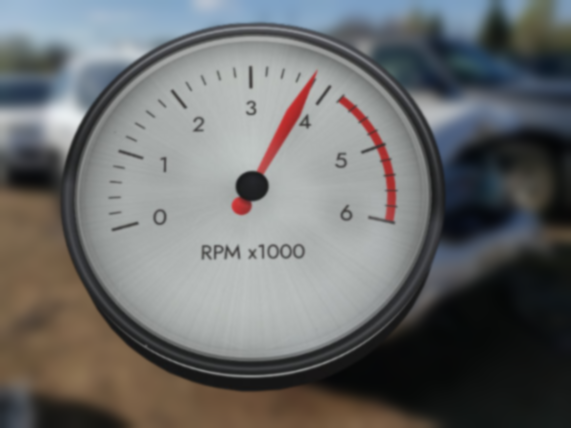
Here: 3800 rpm
